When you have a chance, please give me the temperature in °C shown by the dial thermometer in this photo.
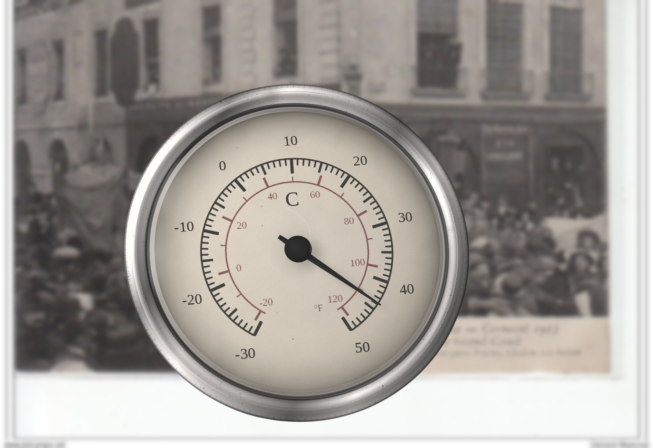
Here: 44 °C
